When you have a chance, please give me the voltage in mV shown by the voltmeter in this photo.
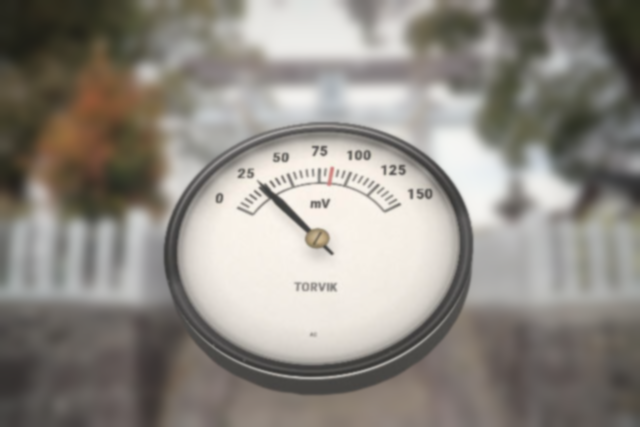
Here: 25 mV
